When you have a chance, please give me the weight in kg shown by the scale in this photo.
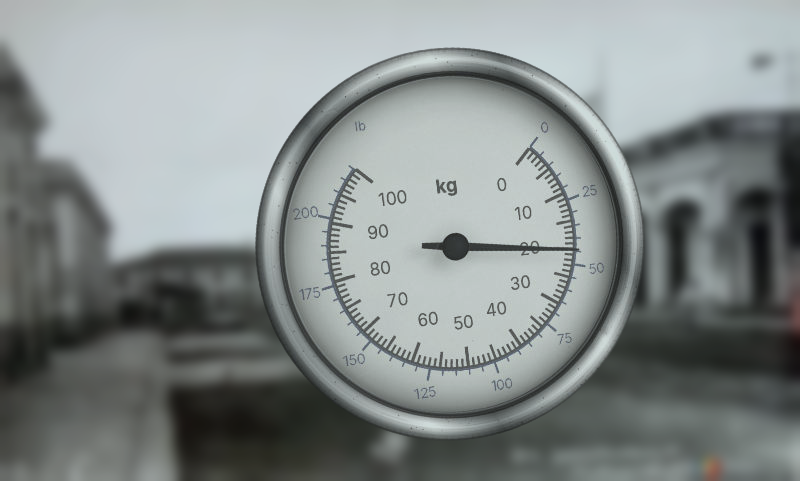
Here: 20 kg
